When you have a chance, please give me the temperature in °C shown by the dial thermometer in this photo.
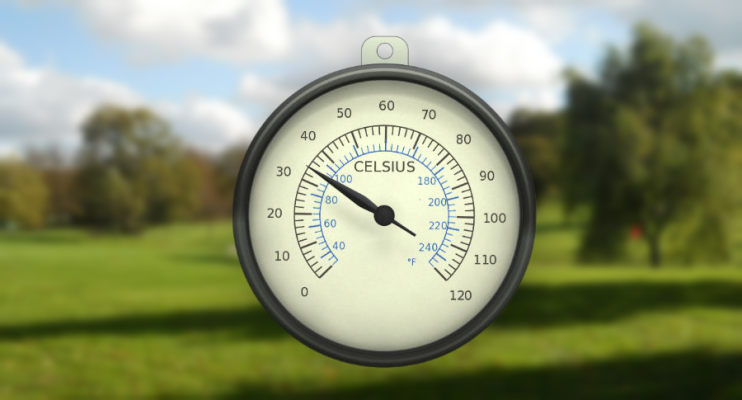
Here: 34 °C
